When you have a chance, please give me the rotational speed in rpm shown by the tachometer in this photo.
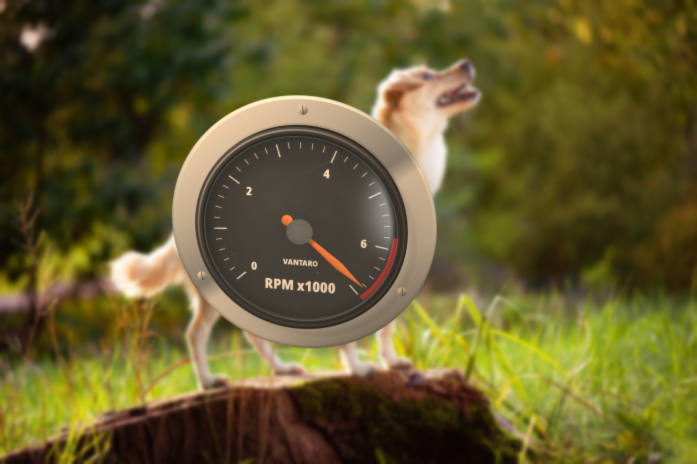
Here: 6800 rpm
